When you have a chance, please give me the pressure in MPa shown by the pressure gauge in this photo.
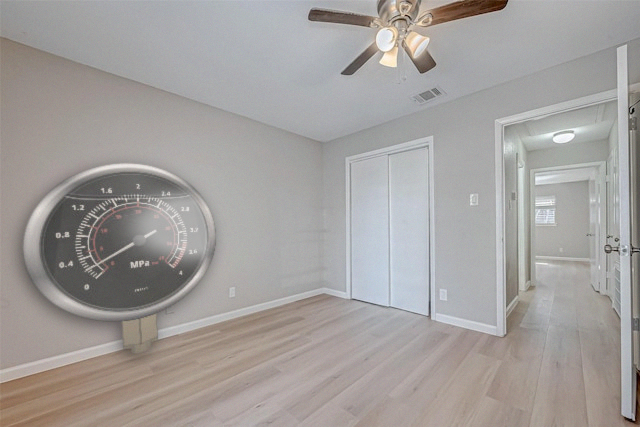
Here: 0.2 MPa
